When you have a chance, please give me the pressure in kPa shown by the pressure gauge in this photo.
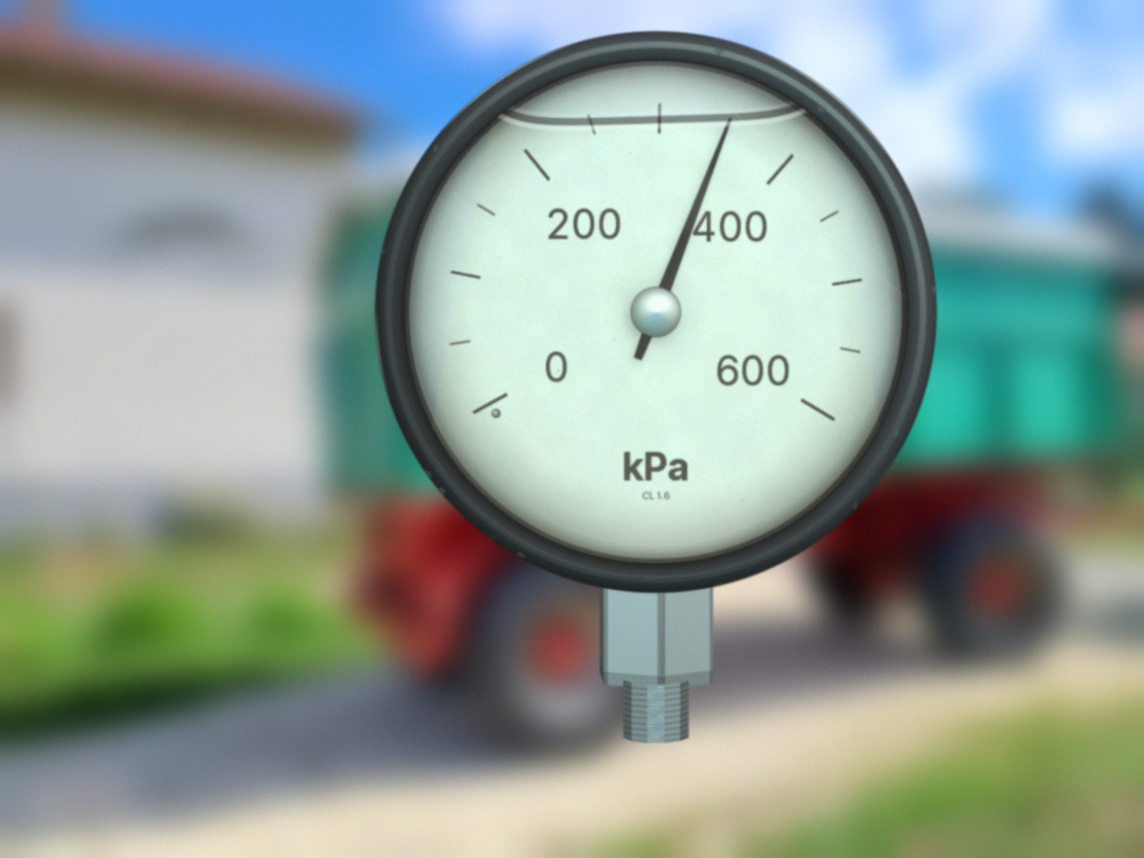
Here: 350 kPa
